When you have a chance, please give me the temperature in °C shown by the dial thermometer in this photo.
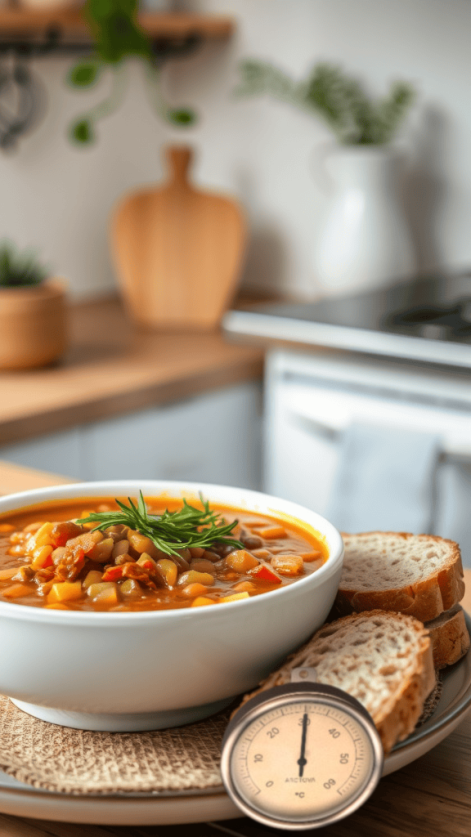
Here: 30 °C
